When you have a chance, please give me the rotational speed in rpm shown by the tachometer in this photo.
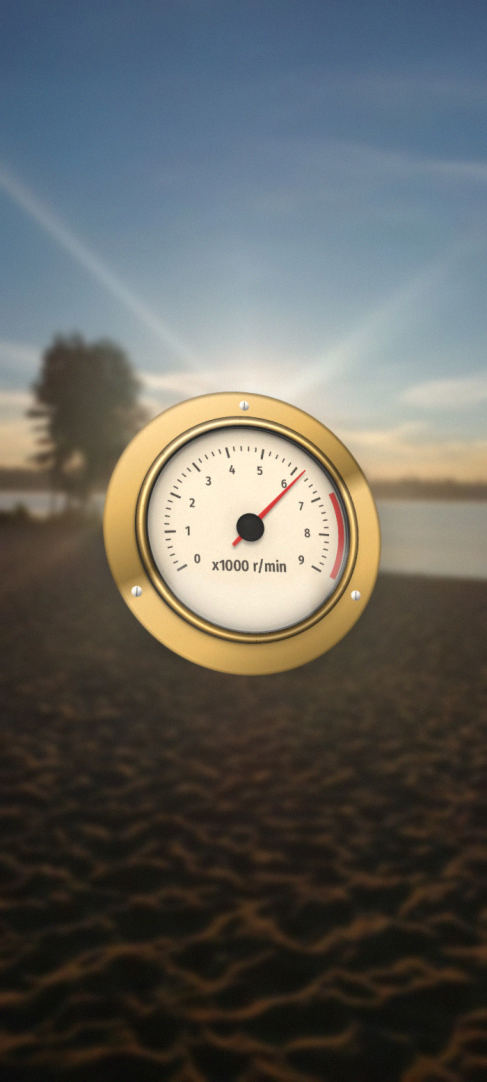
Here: 6200 rpm
